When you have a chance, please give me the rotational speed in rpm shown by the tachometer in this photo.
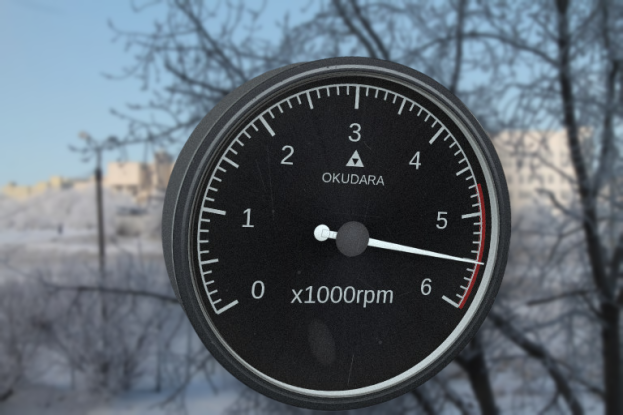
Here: 5500 rpm
